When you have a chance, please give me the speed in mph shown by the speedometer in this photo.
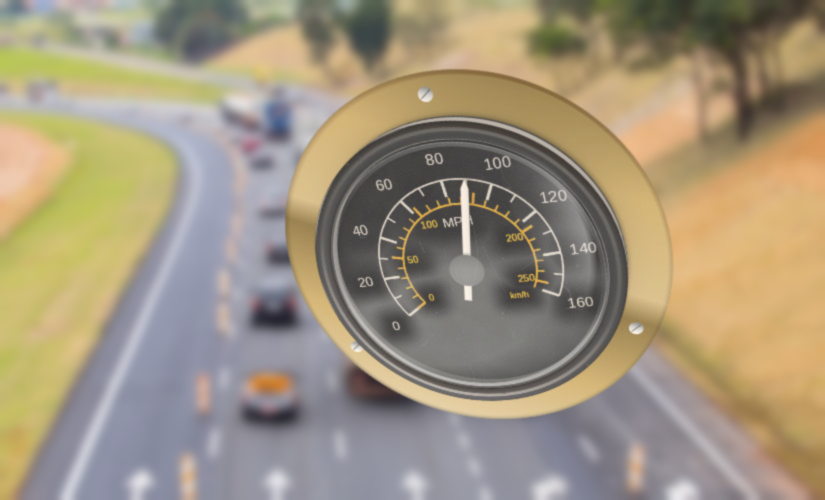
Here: 90 mph
